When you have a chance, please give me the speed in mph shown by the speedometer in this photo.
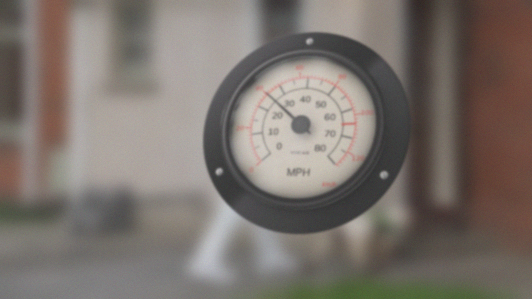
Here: 25 mph
